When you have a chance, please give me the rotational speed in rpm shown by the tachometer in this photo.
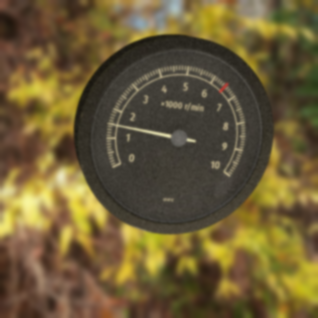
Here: 1500 rpm
